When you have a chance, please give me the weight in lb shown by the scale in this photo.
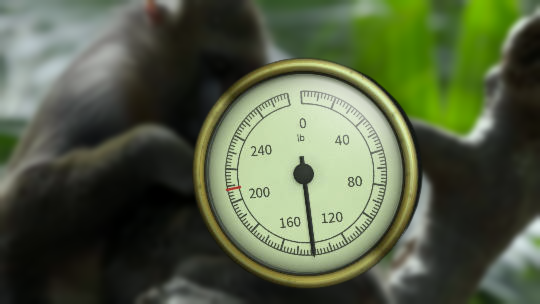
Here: 140 lb
